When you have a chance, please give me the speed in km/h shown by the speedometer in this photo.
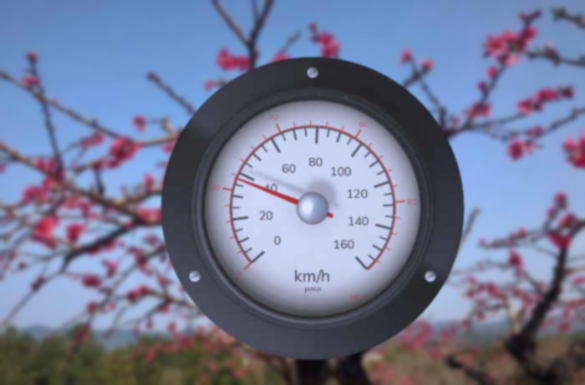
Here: 37.5 km/h
